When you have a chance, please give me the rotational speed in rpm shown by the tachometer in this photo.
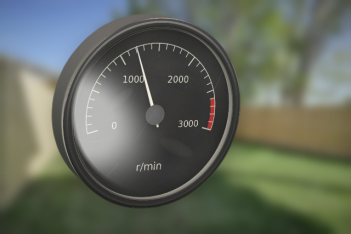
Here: 1200 rpm
